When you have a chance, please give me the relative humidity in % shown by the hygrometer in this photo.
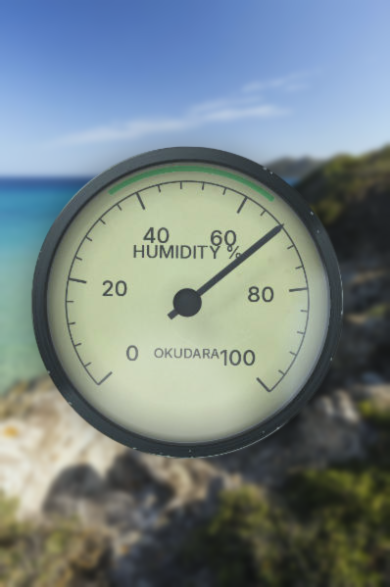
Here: 68 %
